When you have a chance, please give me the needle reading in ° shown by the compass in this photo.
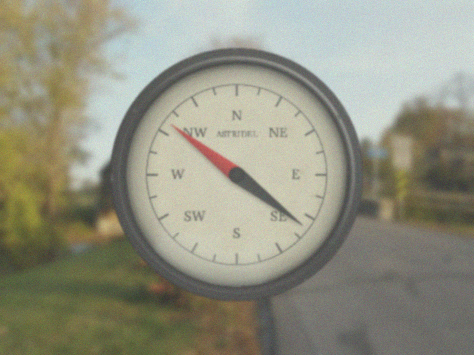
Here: 307.5 °
